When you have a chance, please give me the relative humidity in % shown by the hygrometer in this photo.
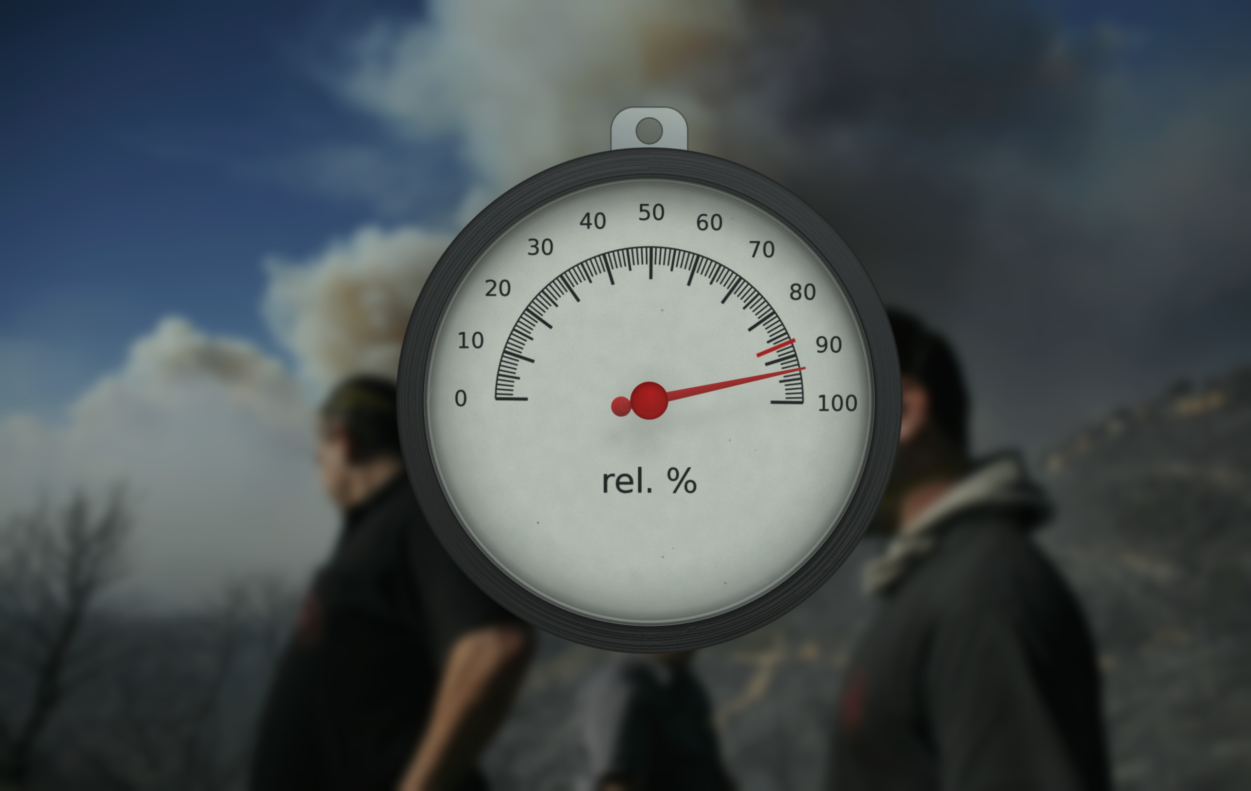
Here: 93 %
